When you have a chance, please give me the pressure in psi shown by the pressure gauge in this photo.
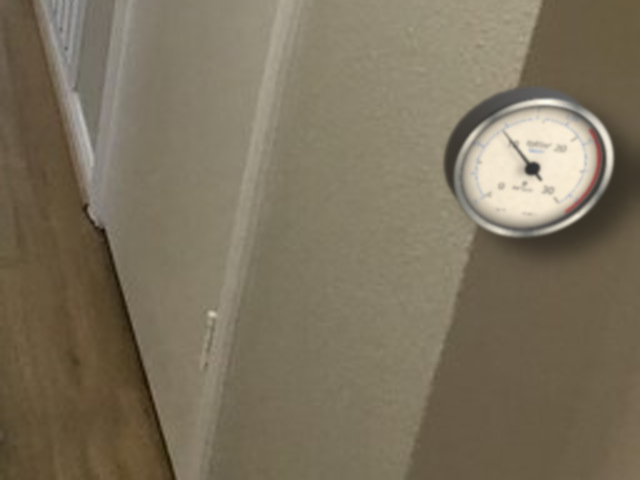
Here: 10 psi
